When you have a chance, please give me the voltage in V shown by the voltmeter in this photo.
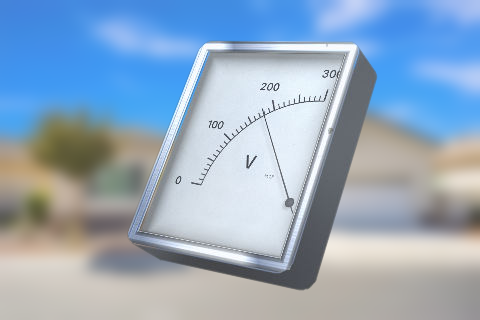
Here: 180 V
